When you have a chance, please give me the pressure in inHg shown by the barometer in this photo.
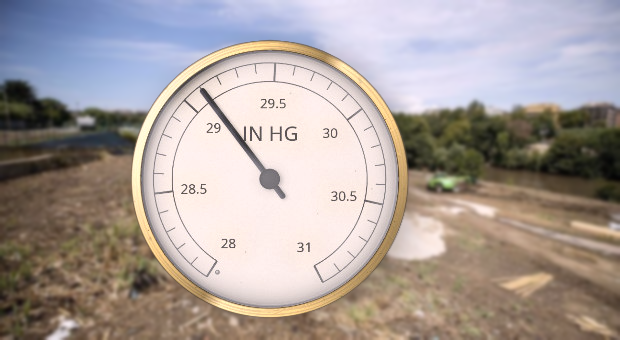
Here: 29.1 inHg
